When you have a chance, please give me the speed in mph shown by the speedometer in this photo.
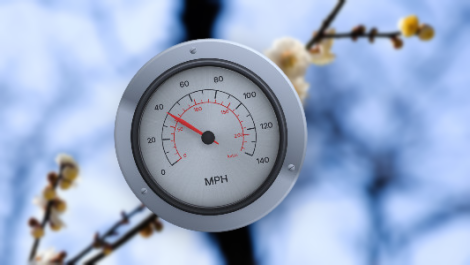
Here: 40 mph
